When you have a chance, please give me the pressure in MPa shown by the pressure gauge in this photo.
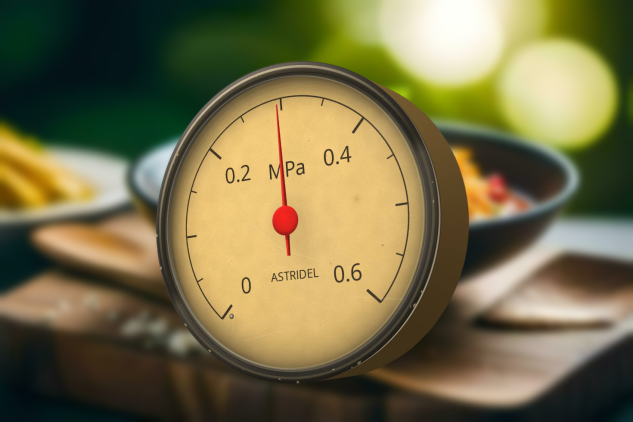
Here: 0.3 MPa
